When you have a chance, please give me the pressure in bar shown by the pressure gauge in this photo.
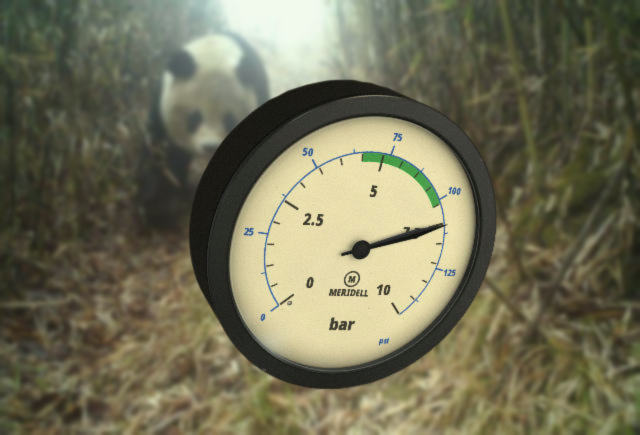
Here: 7.5 bar
